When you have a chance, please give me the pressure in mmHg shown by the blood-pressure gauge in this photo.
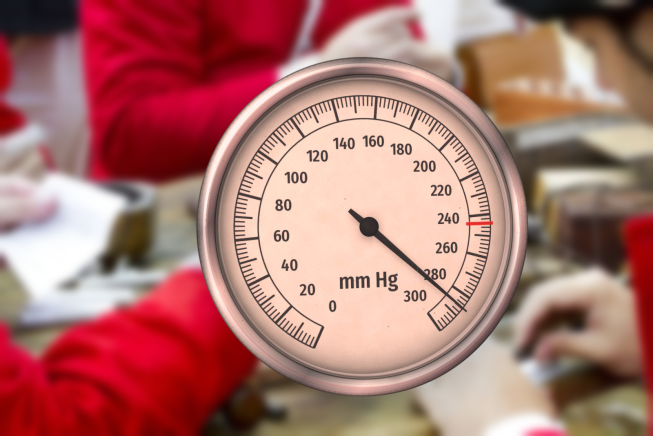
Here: 286 mmHg
